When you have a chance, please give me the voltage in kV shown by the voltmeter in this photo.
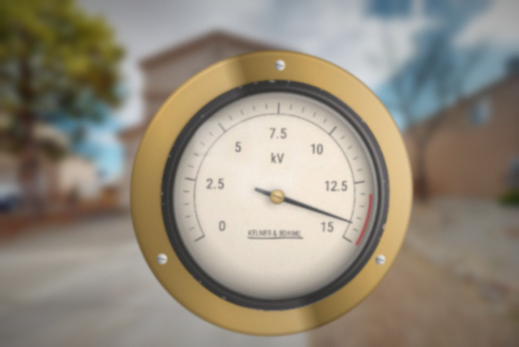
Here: 14.25 kV
